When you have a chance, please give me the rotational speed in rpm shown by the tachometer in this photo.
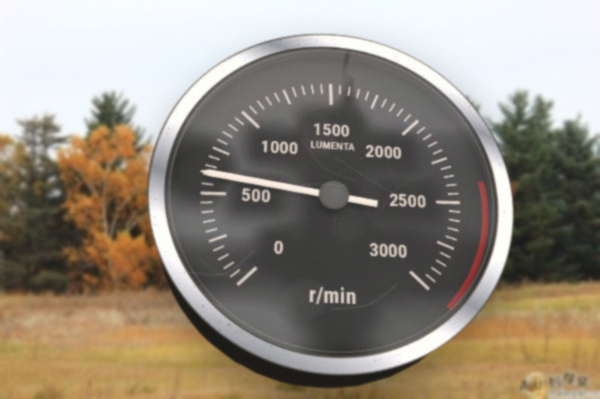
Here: 600 rpm
